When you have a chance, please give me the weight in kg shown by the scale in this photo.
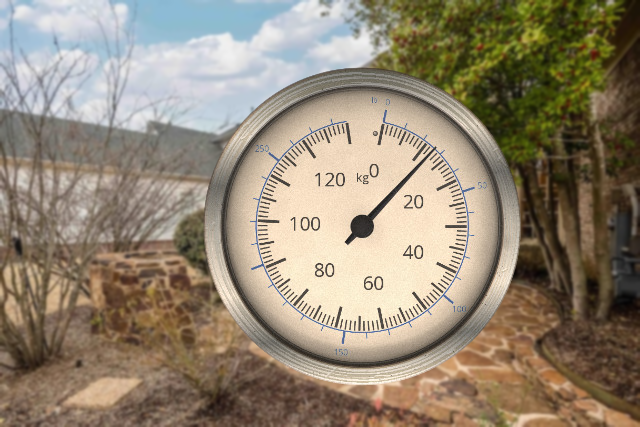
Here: 12 kg
